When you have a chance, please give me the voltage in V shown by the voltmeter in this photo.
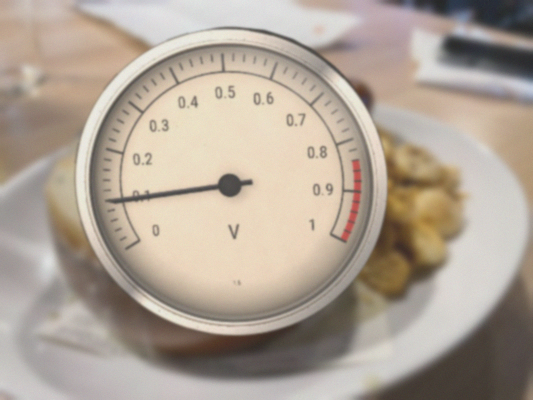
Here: 0.1 V
